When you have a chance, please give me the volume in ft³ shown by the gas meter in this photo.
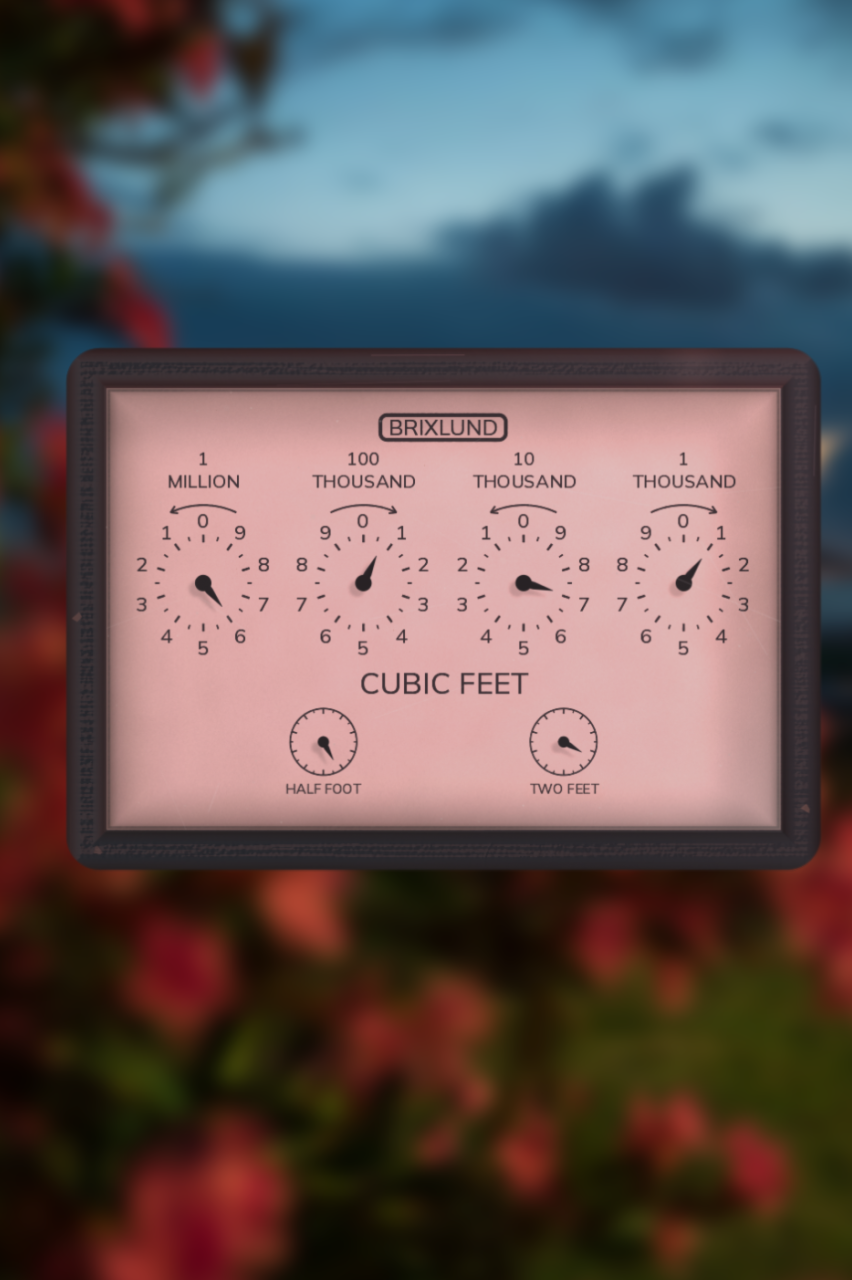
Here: 607100 ft³
